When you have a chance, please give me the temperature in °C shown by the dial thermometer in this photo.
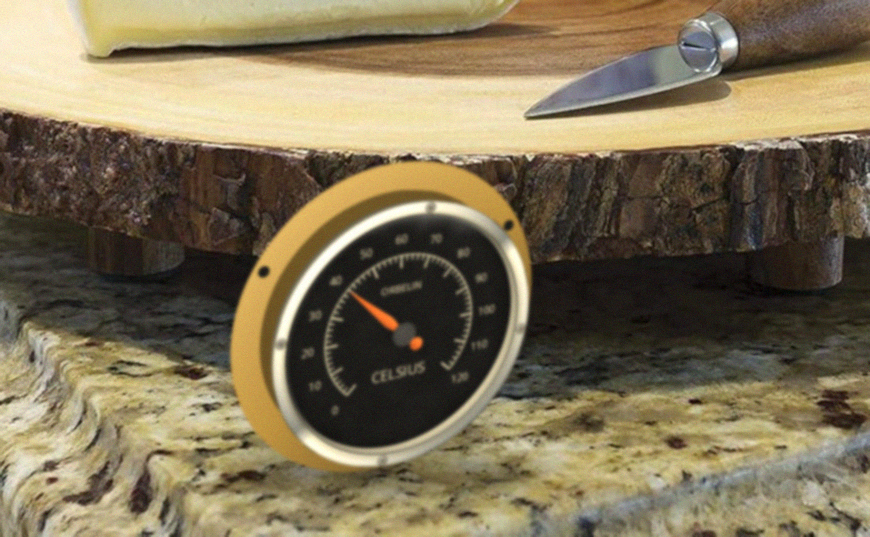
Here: 40 °C
